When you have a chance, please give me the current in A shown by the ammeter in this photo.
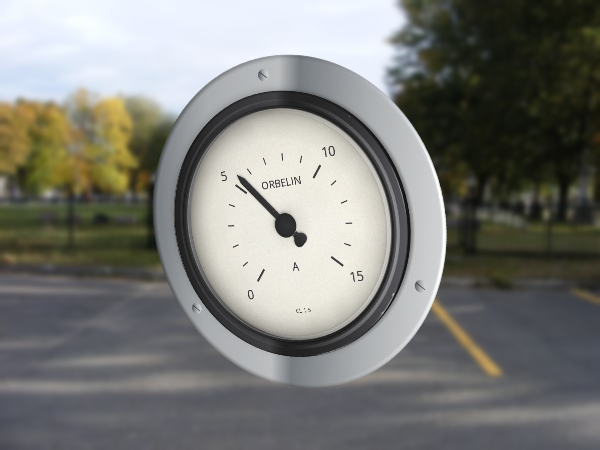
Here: 5.5 A
